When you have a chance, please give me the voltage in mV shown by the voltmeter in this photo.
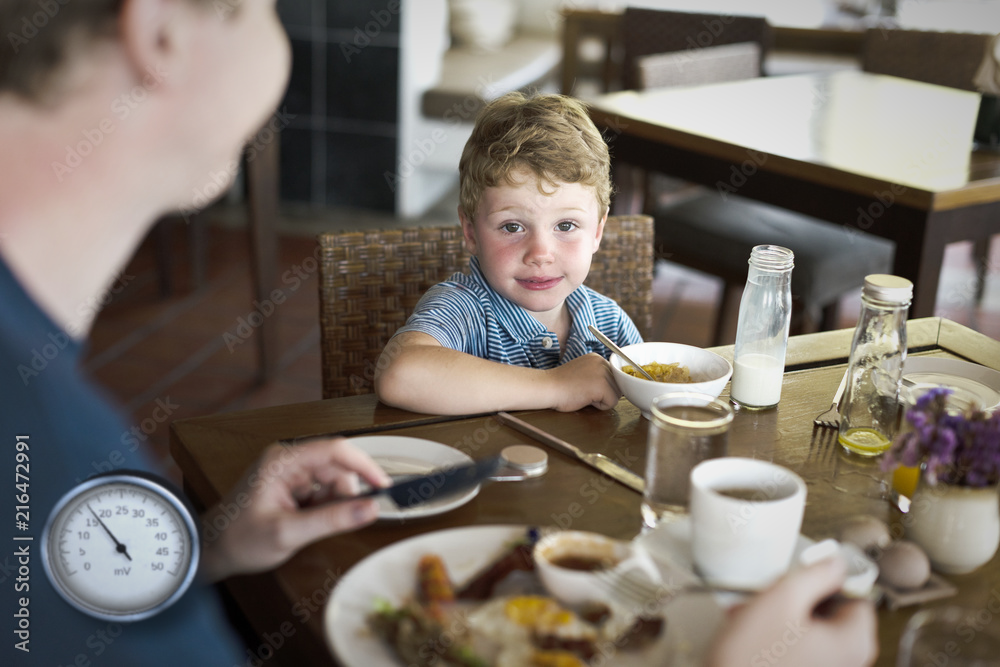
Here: 17.5 mV
